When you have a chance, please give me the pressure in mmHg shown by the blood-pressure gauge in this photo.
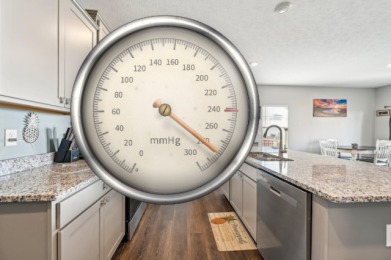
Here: 280 mmHg
